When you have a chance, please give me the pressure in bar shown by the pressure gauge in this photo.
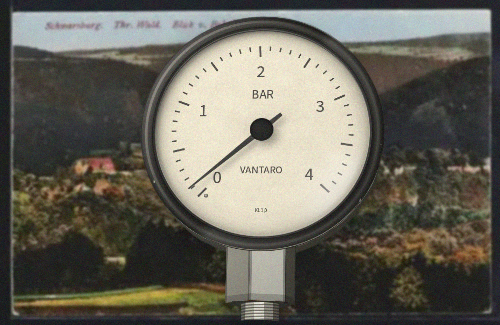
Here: 0.1 bar
